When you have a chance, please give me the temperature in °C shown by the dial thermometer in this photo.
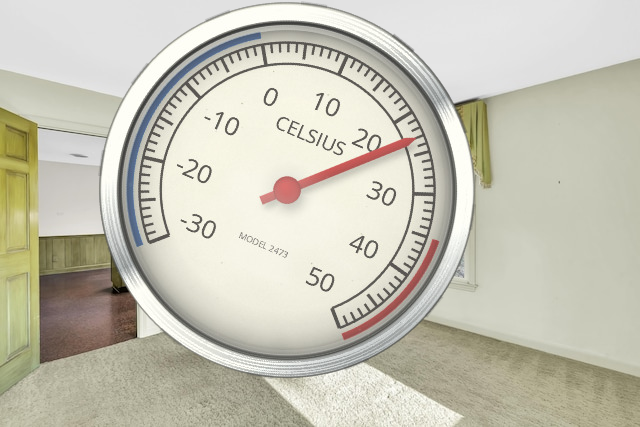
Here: 23 °C
